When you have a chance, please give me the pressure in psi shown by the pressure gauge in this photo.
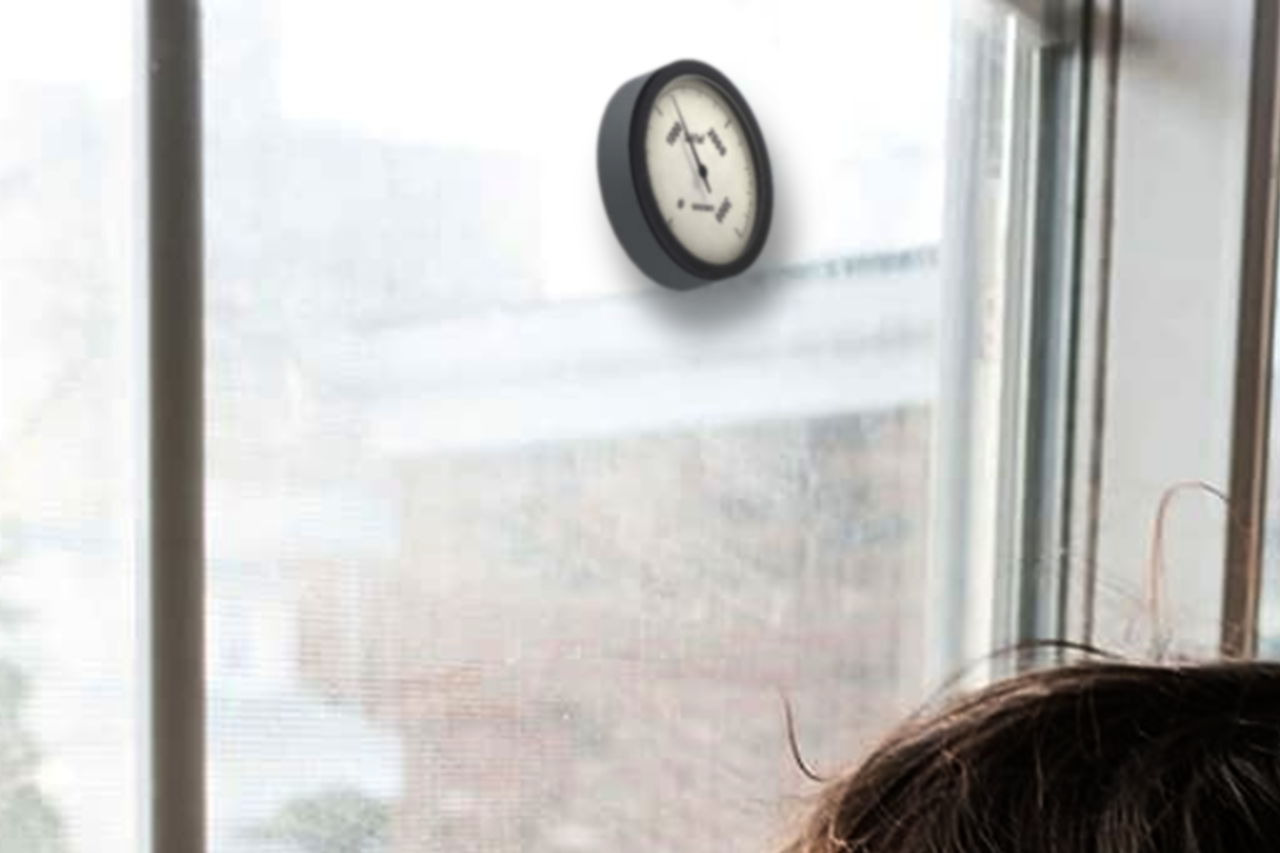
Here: 1200 psi
